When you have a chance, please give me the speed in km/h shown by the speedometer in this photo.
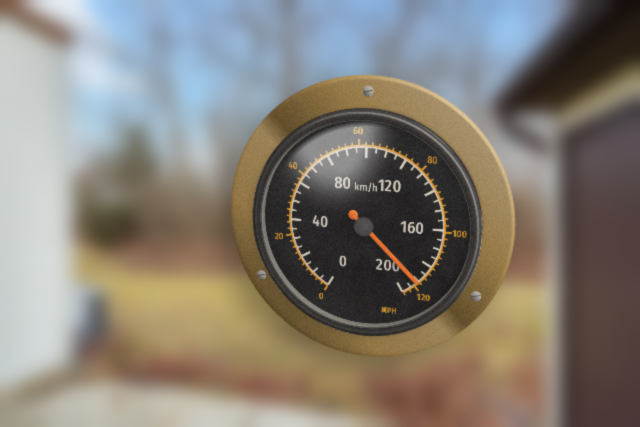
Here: 190 km/h
